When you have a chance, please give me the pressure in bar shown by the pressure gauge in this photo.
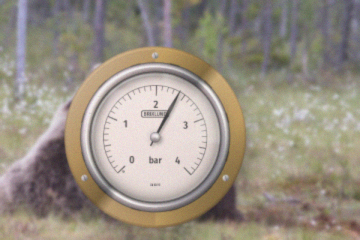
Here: 2.4 bar
